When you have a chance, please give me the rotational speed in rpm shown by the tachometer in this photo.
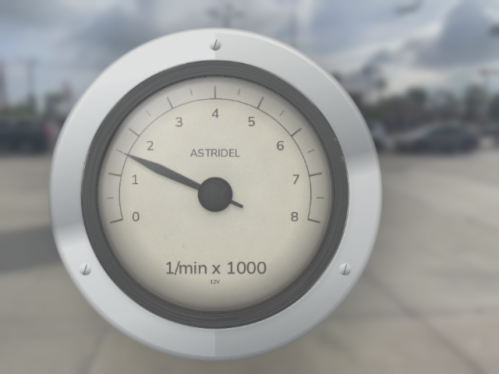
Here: 1500 rpm
